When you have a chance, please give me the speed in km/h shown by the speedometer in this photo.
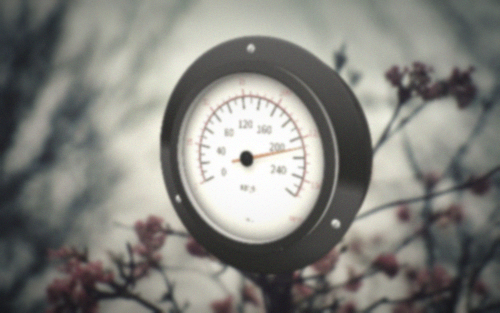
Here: 210 km/h
